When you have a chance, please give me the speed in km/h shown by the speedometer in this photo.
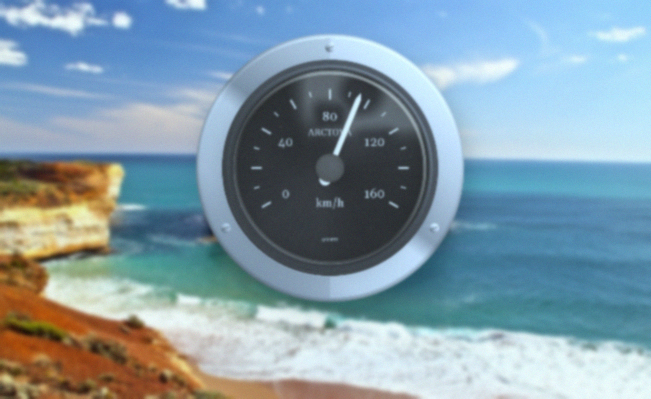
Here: 95 km/h
